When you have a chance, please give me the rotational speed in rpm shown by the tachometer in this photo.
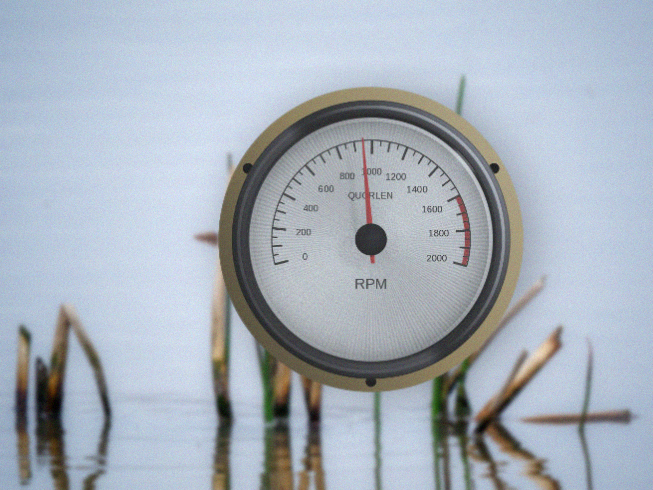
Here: 950 rpm
